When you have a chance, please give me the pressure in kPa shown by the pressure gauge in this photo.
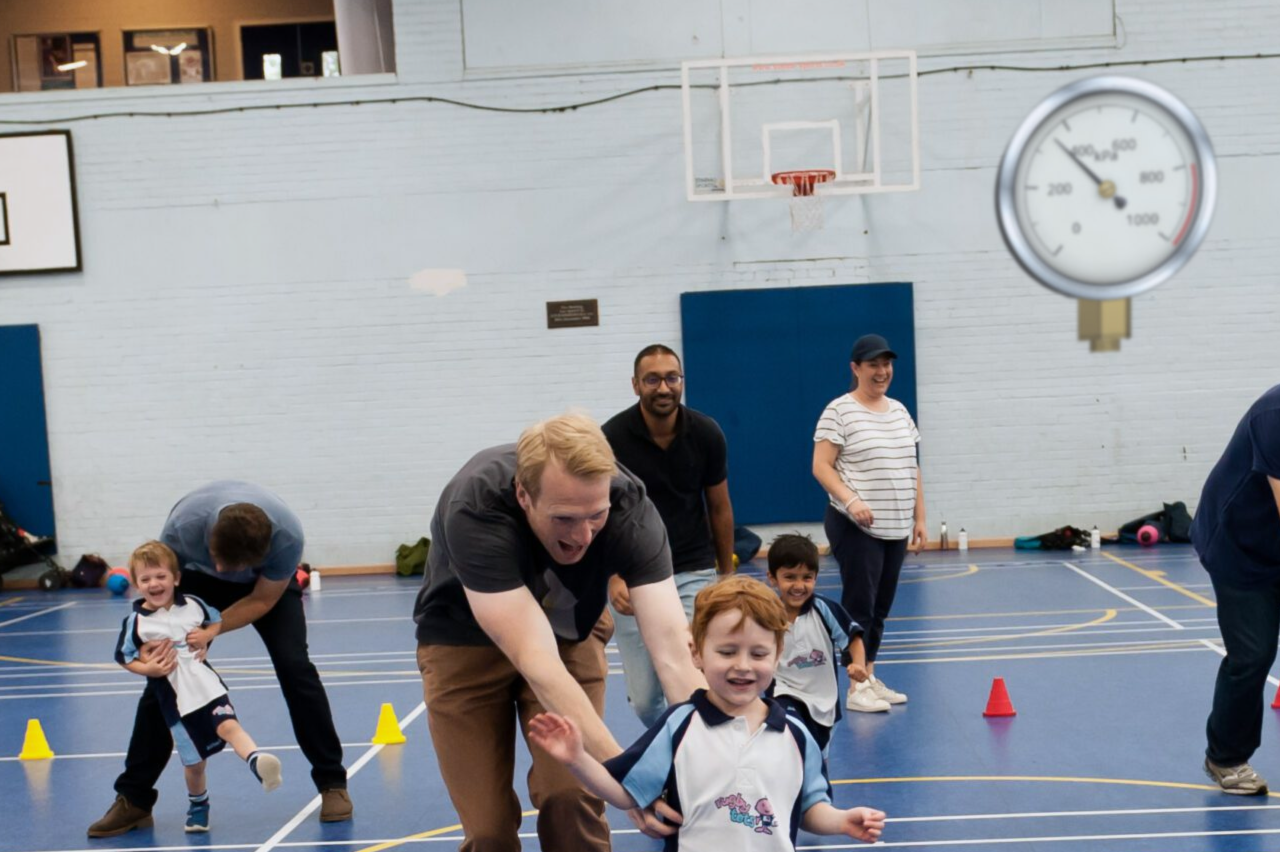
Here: 350 kPa
